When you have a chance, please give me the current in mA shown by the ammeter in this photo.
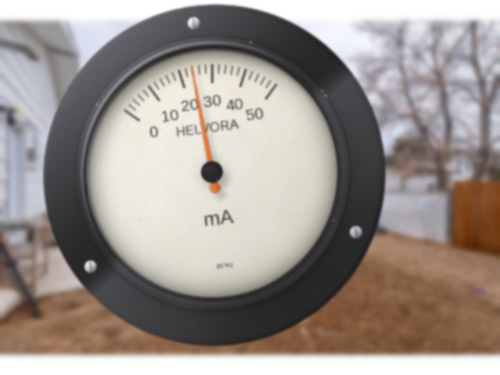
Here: 24 mA
